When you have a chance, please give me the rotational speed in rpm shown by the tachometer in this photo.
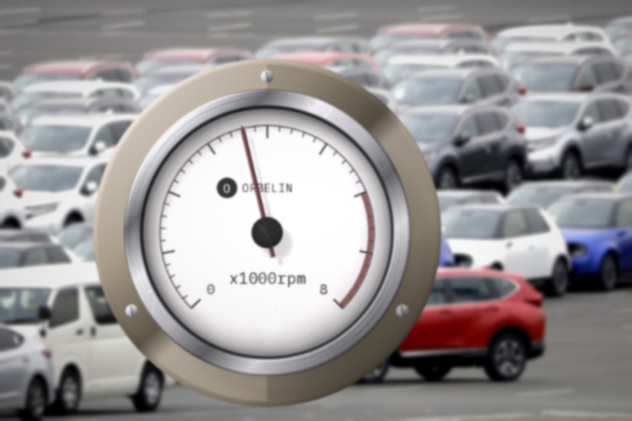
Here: 3600 rpm
